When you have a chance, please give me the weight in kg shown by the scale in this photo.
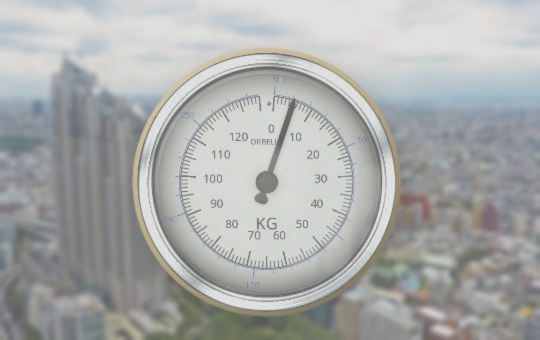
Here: 5 kg
